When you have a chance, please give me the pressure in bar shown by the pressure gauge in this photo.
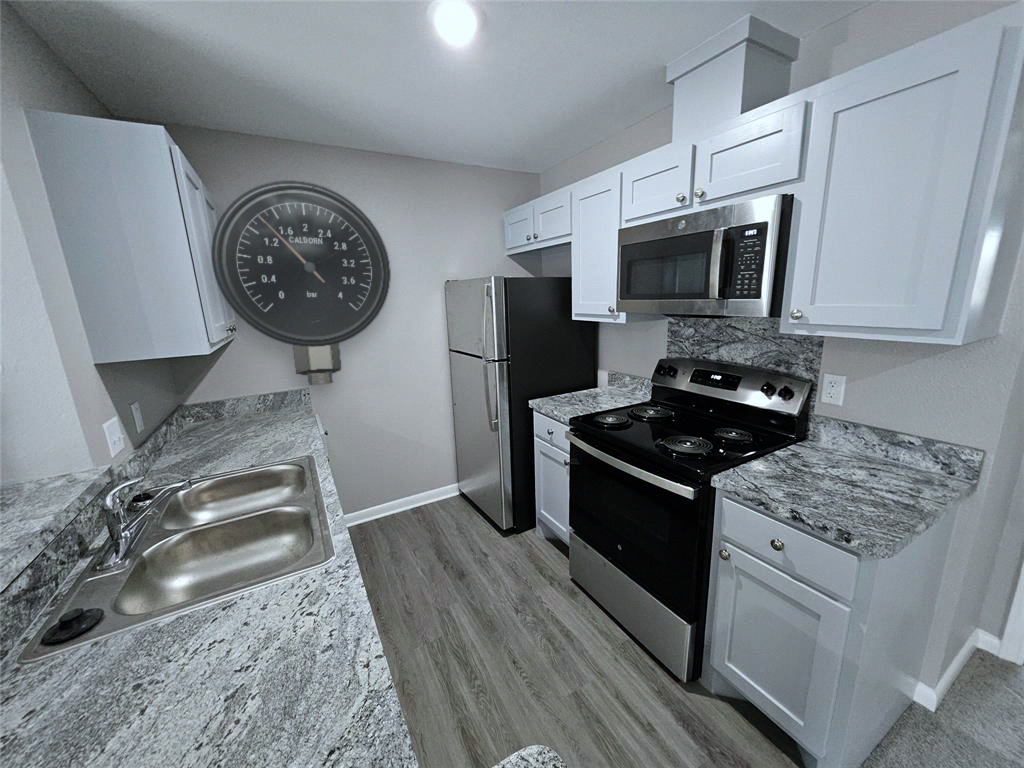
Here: 1.4 bar
